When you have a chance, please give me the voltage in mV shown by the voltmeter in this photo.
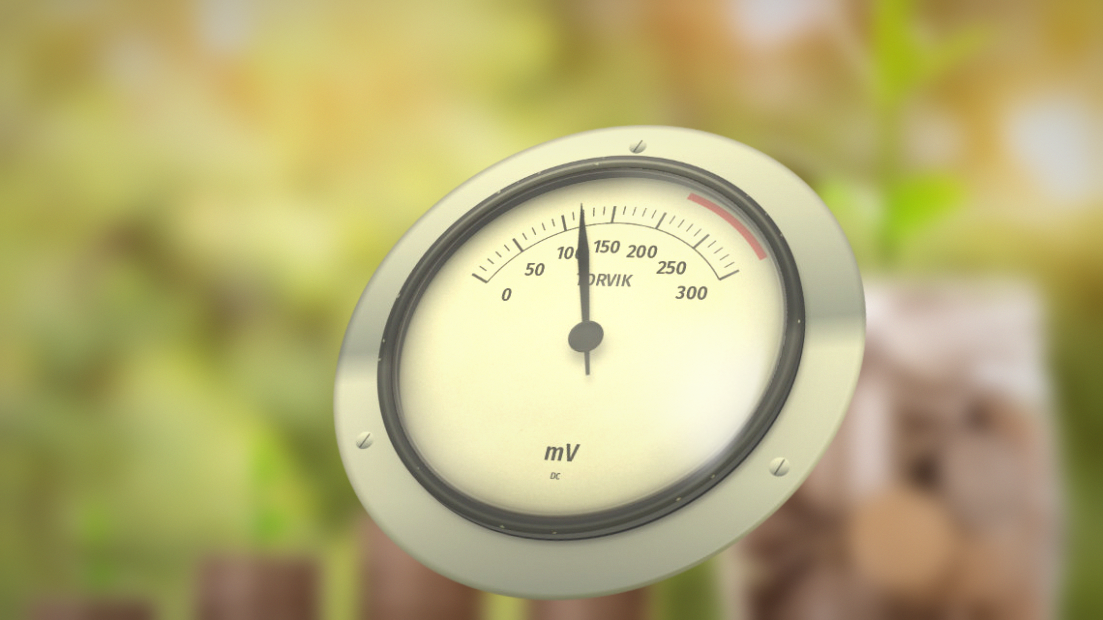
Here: 120 mV
